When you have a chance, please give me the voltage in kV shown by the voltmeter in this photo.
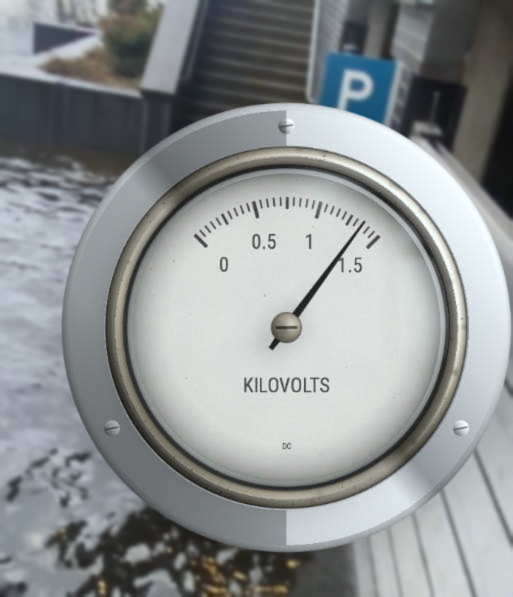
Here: 1.35 kV
